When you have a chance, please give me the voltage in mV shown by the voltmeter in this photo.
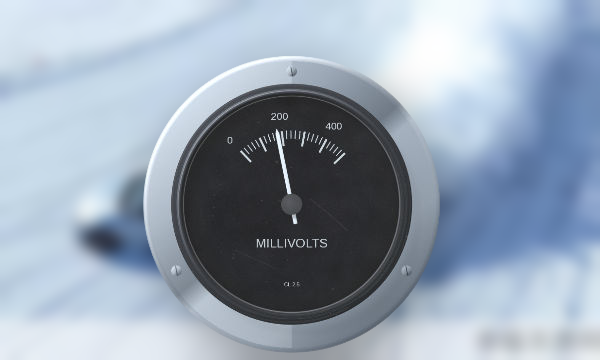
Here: 180 mV
